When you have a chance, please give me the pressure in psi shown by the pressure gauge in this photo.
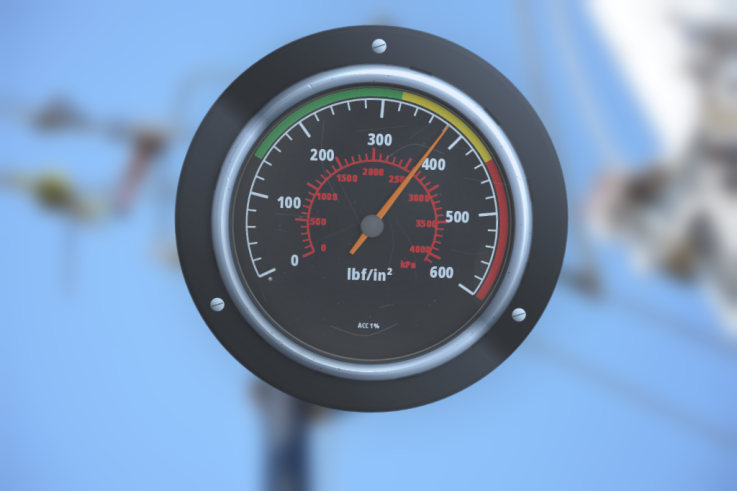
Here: 380 psi
